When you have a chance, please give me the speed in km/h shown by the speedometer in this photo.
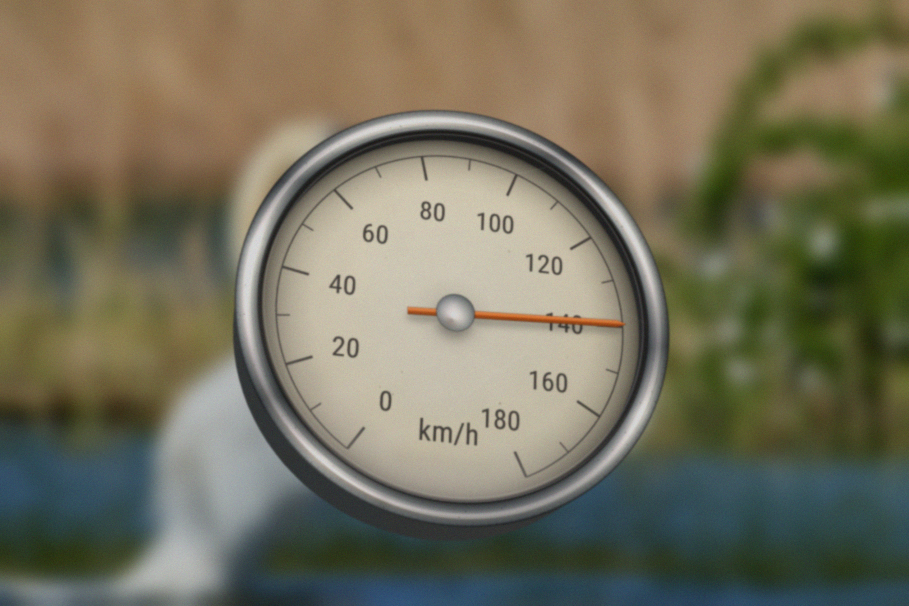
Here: 140 km/h
